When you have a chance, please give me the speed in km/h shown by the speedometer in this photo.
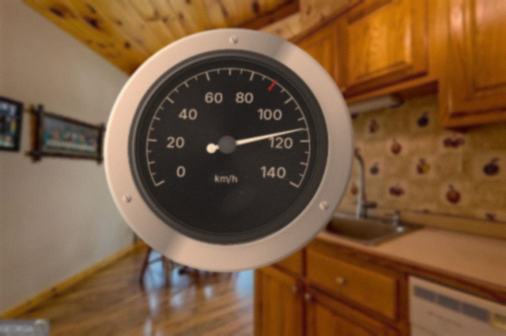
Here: 115 km/h
